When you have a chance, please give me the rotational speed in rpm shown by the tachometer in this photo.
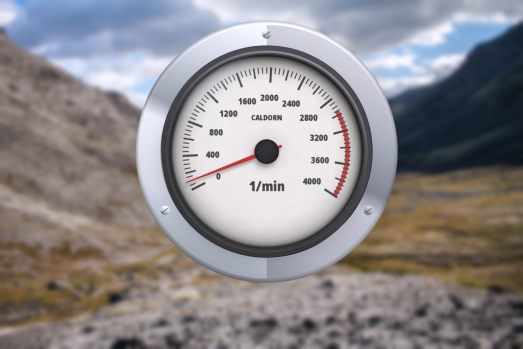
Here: 100 rpm
